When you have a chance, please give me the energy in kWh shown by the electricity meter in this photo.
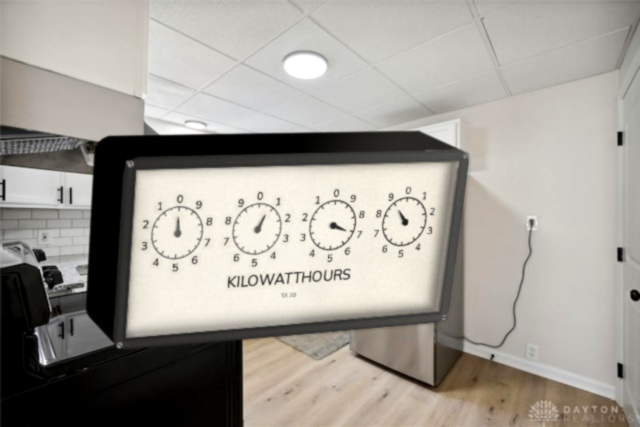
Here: 69 kWh
